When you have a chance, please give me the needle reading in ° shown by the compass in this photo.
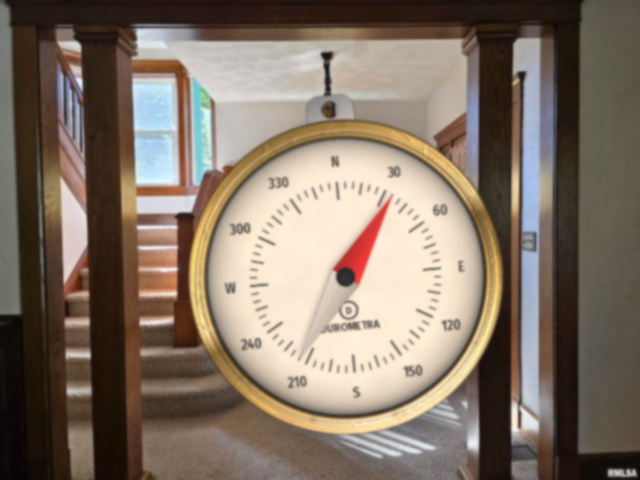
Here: 35 °
